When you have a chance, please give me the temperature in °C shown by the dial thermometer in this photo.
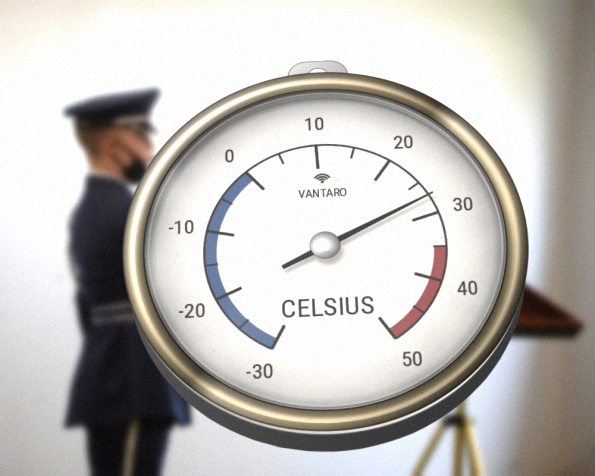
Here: 27.5 °C
